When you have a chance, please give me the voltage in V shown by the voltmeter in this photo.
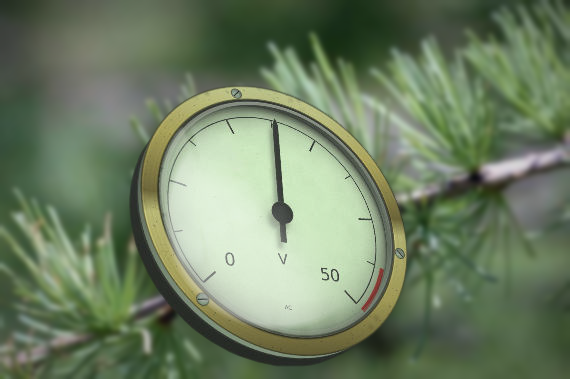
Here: 25 V
